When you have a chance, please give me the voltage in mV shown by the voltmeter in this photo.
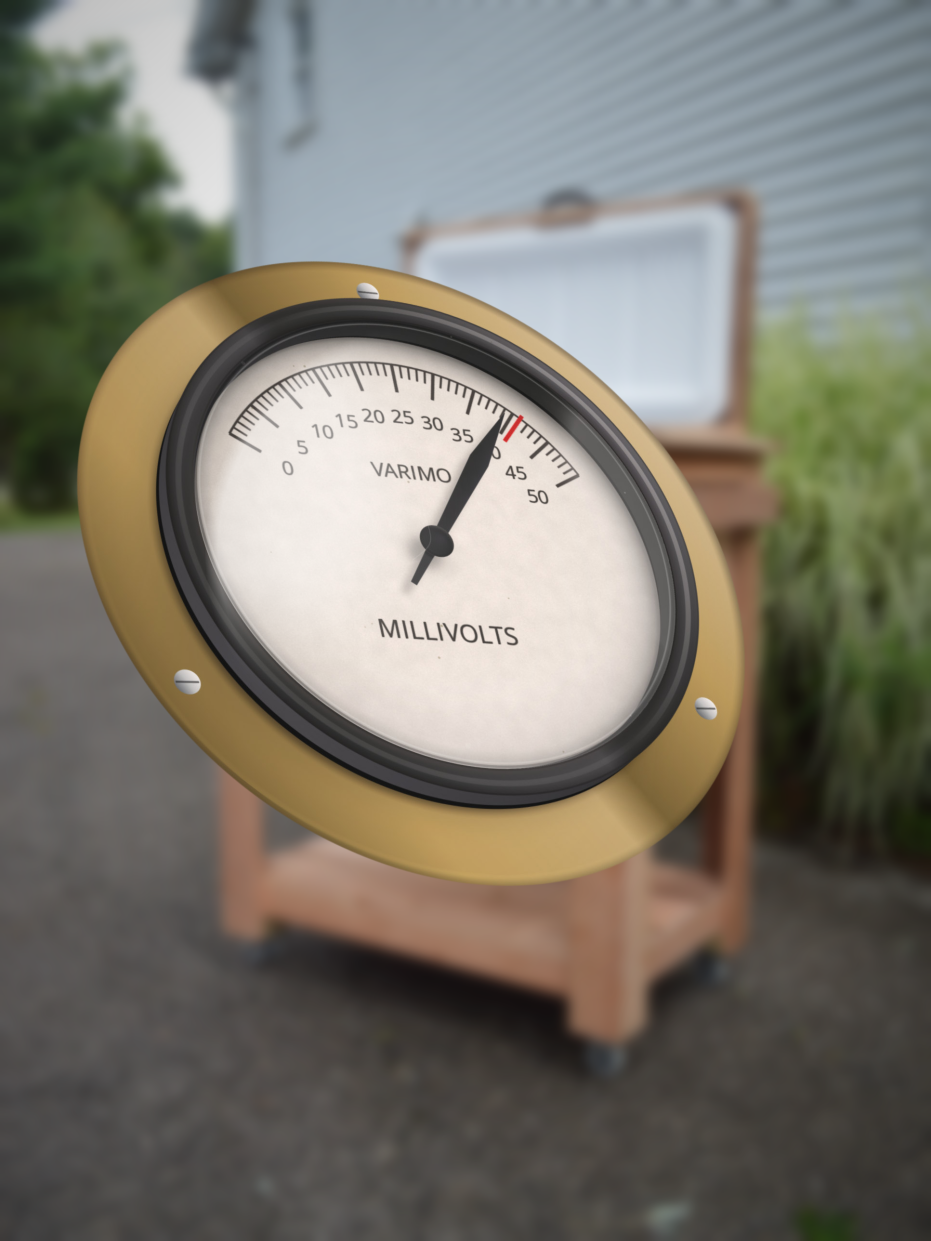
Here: 39 mV
